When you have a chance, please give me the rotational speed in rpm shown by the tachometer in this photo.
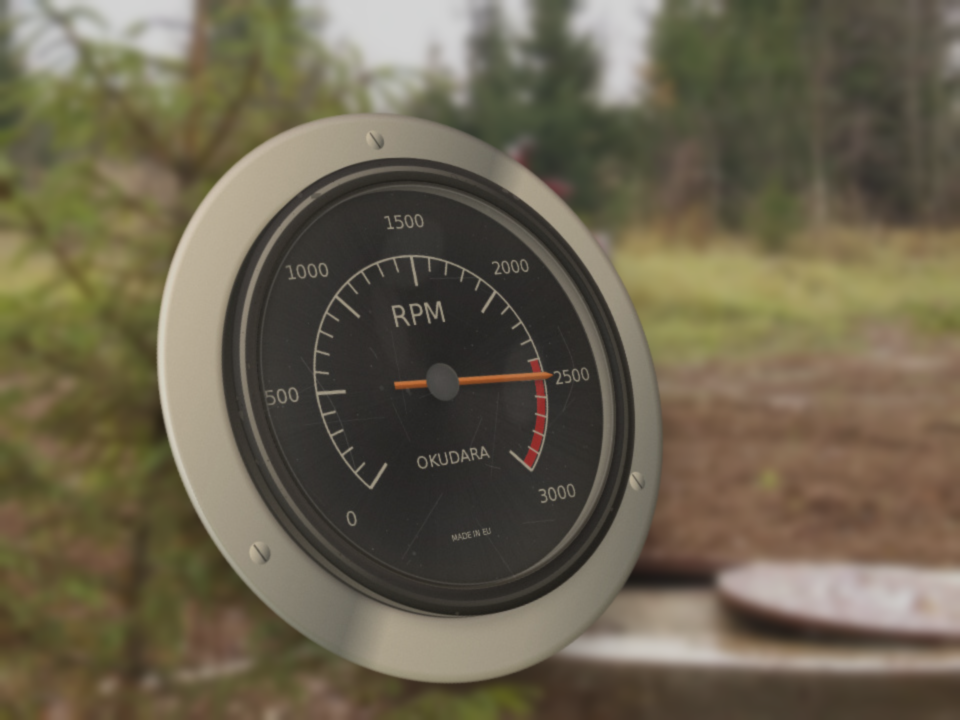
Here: 2500 rpm
